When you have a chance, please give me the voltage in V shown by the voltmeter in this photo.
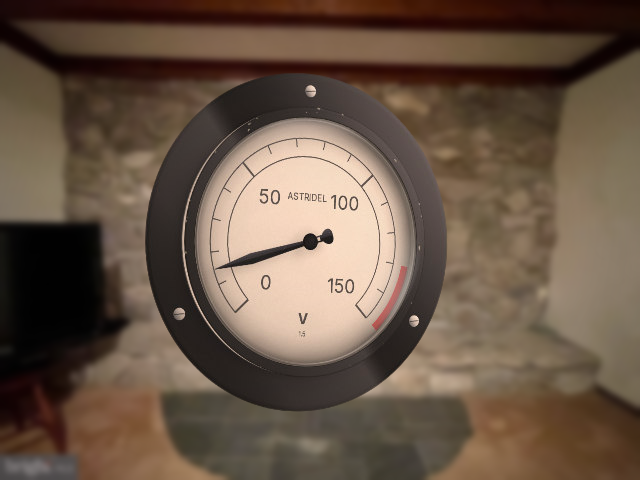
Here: 15 V
